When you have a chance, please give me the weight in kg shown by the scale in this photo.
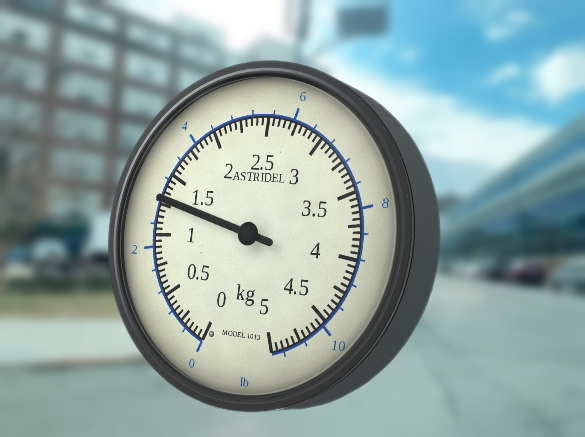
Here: 1.3 kg
